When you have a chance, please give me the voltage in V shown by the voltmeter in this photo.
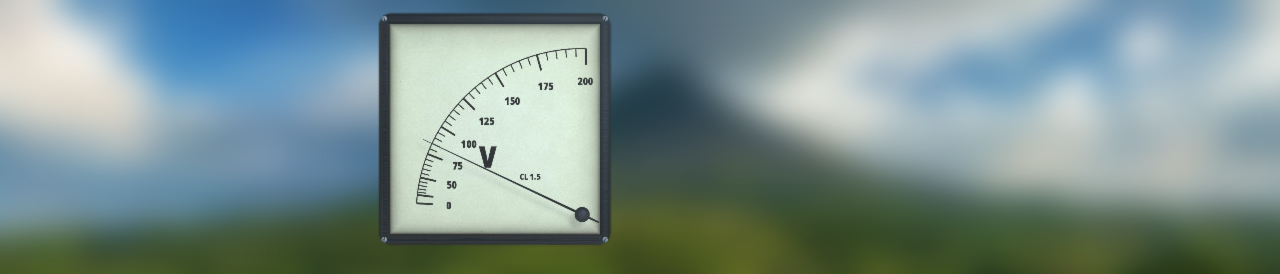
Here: 85 V
